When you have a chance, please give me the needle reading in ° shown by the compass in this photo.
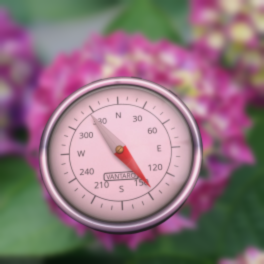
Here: 145 °
